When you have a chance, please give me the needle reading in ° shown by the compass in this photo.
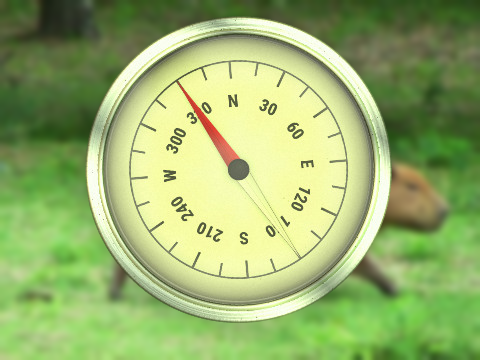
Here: 330 °
